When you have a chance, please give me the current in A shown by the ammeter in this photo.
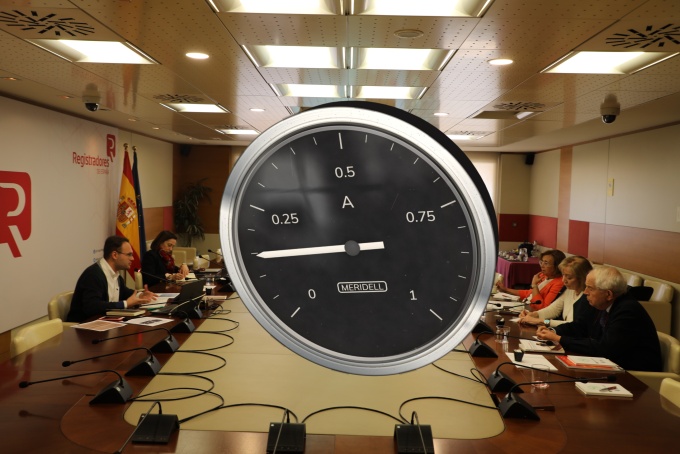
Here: 0.15 A
